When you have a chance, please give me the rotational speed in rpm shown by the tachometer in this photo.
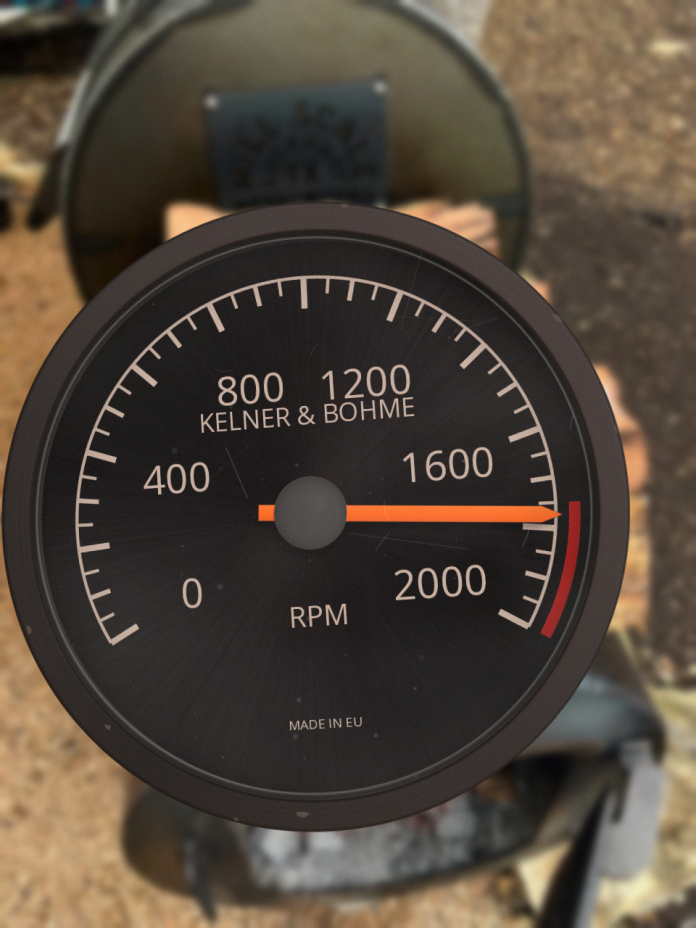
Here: 1775 rpm
